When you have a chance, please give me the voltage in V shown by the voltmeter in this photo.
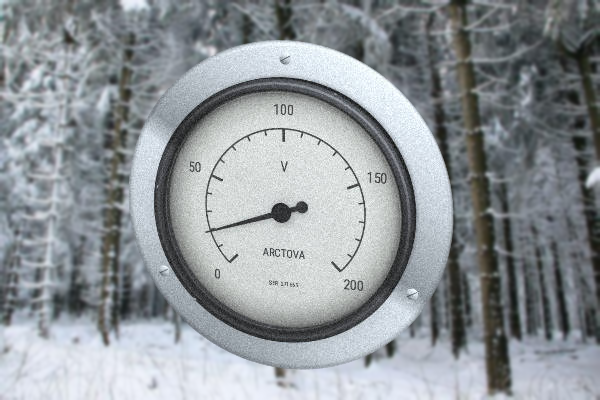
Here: 20 V
